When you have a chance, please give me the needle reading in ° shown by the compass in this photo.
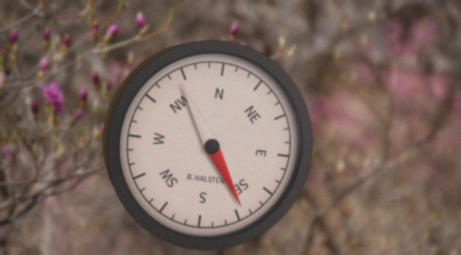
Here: 145 °
